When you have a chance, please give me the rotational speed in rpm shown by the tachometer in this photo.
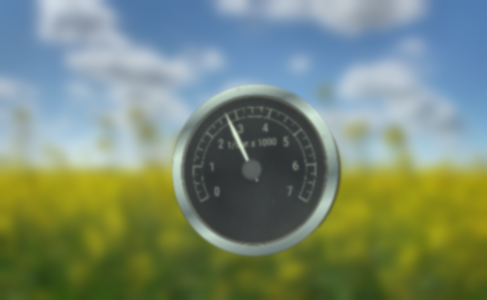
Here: 2750 rpm
